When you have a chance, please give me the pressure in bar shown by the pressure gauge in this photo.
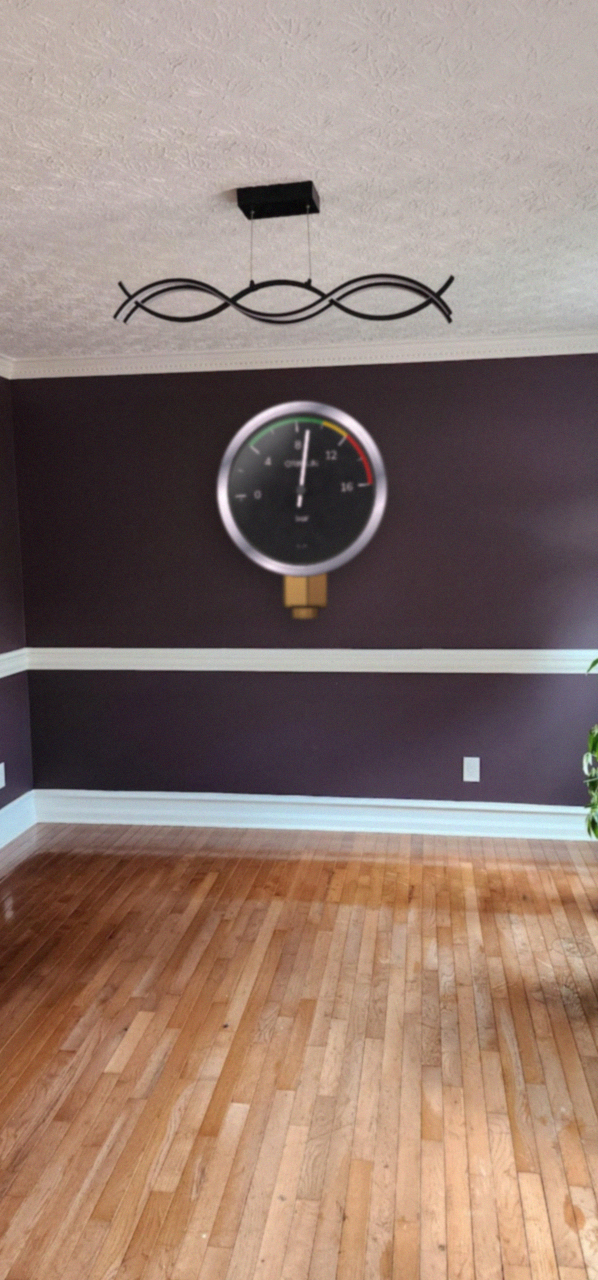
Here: 9 bar
